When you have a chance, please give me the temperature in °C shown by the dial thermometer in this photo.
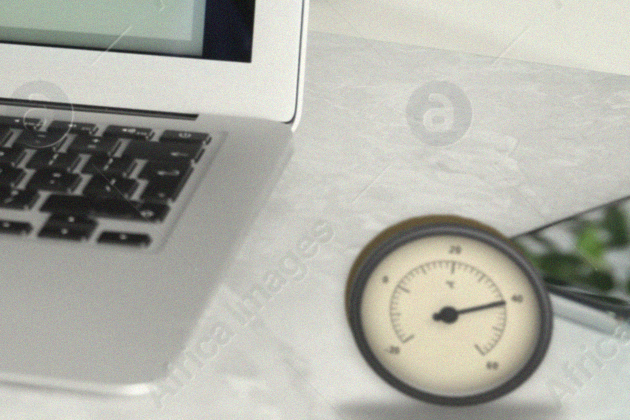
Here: 40 °C
